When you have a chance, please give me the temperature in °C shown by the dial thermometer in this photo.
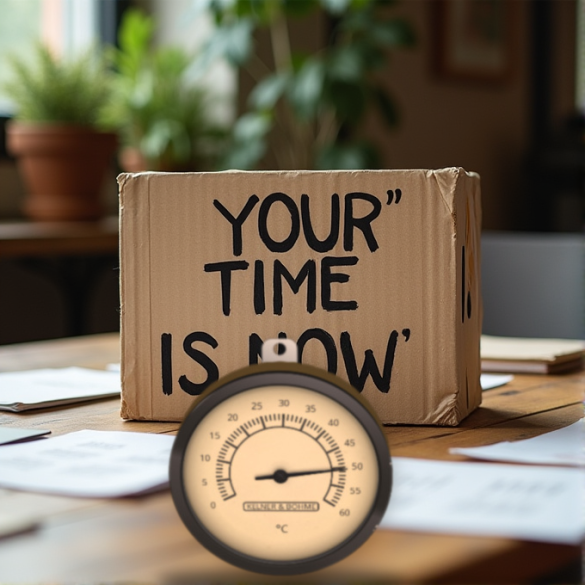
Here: 50 °C
